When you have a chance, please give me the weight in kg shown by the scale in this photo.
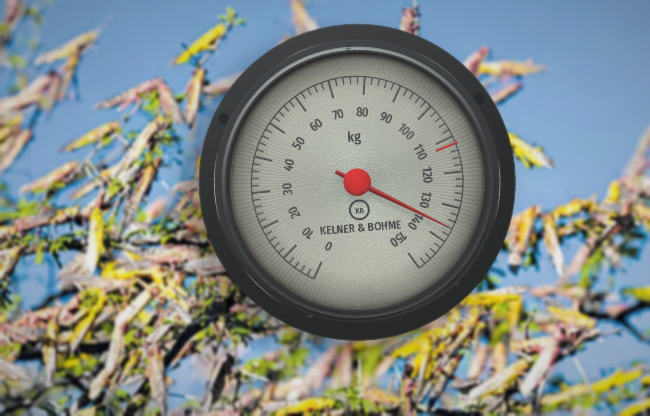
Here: 136 kg
